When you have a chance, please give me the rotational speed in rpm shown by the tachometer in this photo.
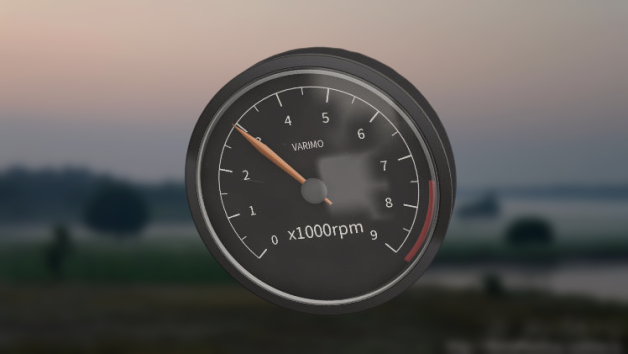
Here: 3000 rpm
